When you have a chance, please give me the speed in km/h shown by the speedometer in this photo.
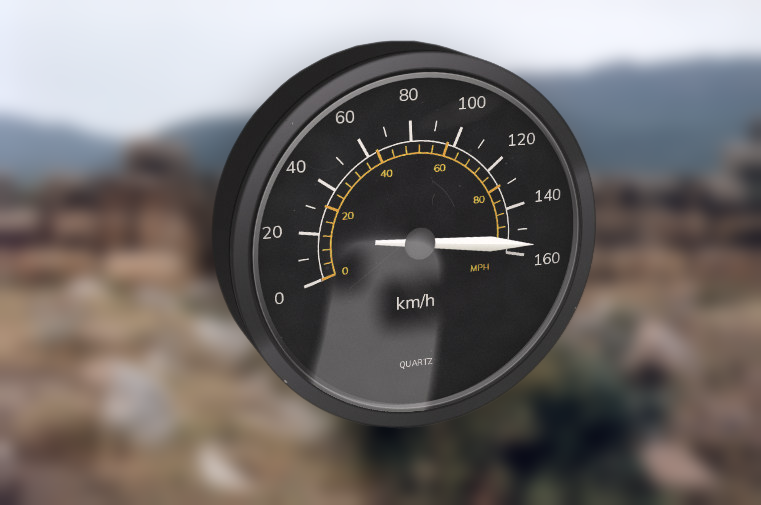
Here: 155 km/h
